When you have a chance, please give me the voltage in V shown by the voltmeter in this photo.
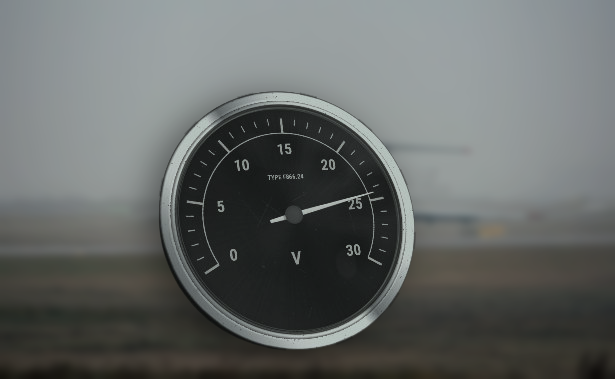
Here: 24.5 V
